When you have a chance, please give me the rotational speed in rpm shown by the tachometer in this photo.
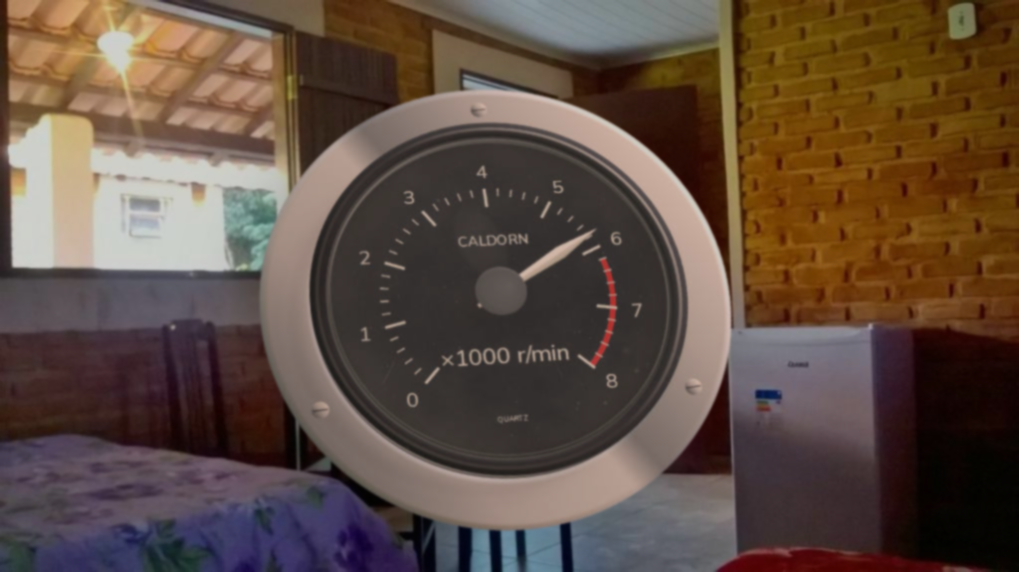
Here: 5800 rpm
